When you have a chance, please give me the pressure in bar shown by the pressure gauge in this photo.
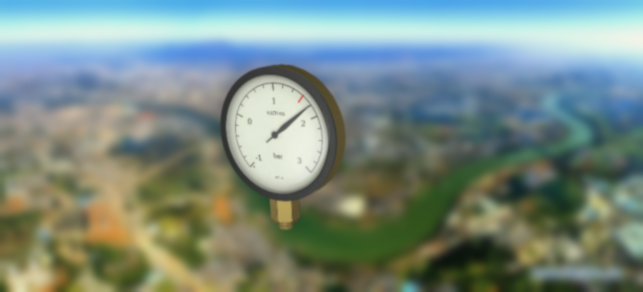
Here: 1.8 bar
